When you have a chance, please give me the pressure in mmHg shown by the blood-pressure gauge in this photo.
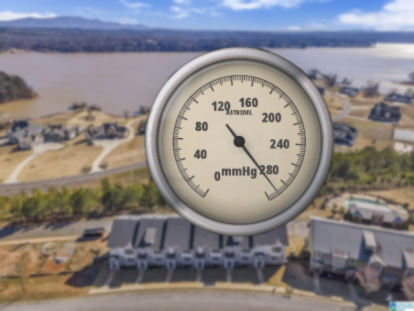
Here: 290 mmHg
